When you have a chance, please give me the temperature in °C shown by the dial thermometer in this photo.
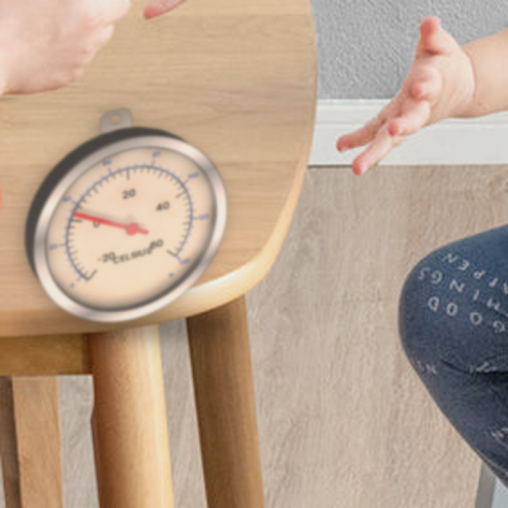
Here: 2 °C
